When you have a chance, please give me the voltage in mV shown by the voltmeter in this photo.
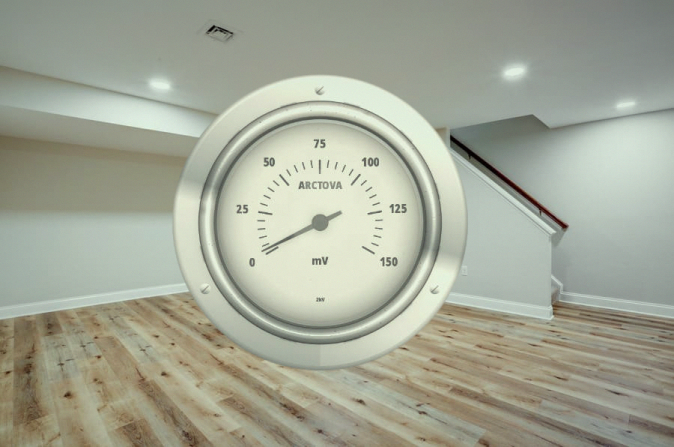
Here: 2.5 mV
